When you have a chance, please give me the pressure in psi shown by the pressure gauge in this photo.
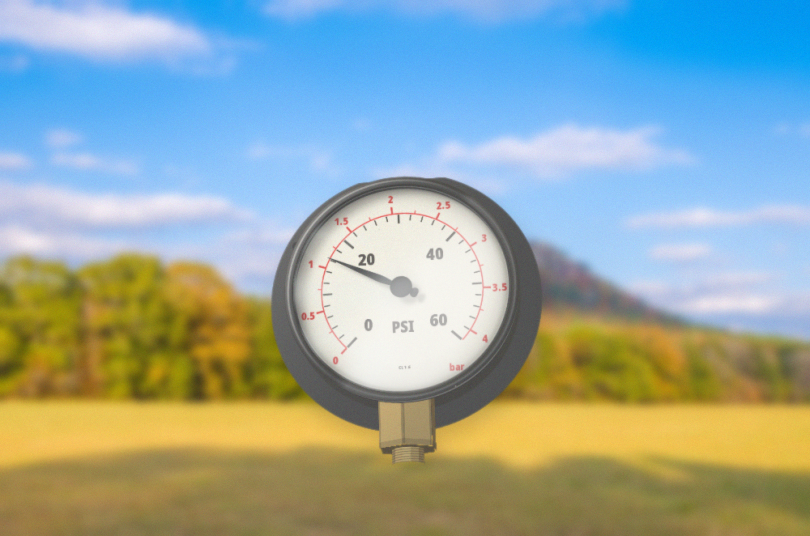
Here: 16 psi
